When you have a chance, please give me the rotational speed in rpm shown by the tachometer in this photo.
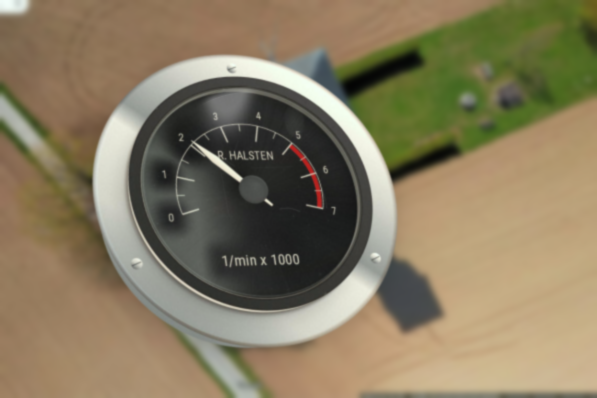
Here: 2000 rpm
